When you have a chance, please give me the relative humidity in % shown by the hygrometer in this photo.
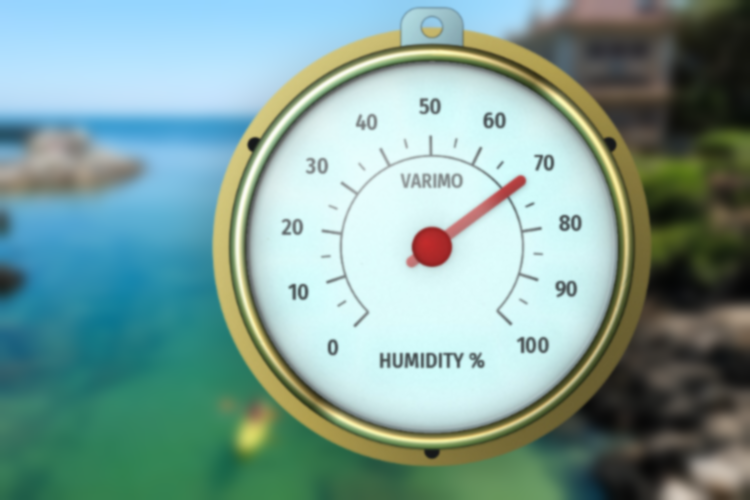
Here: 70 %
